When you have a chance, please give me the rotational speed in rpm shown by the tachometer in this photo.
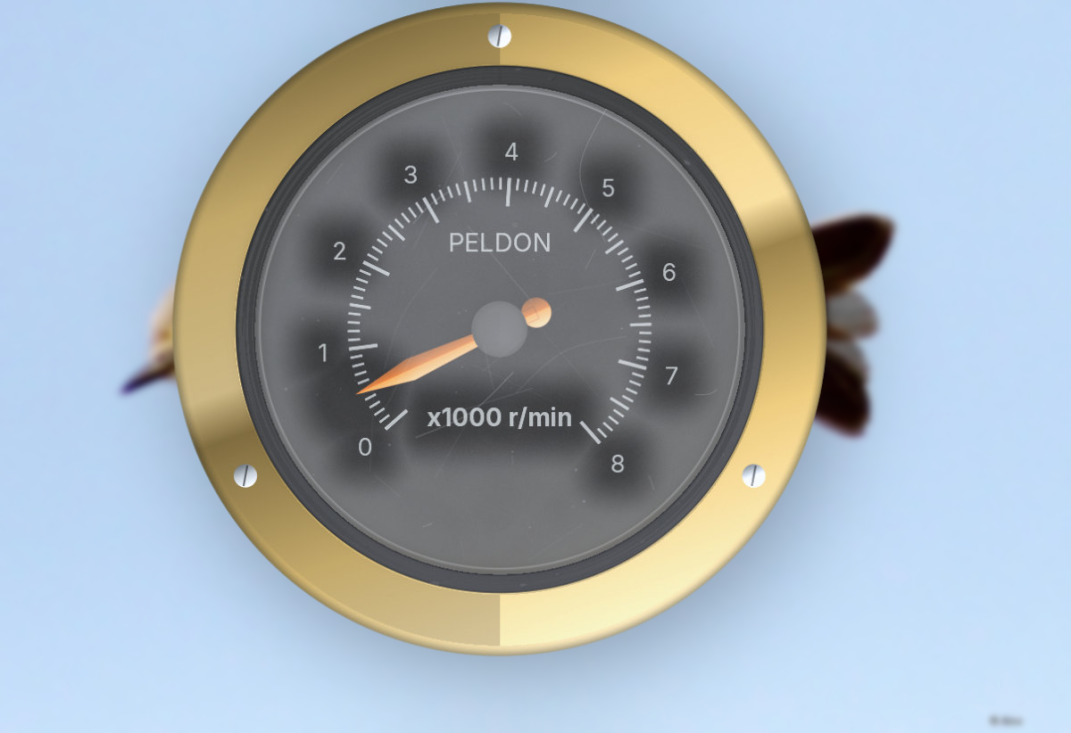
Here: 500 rpm
